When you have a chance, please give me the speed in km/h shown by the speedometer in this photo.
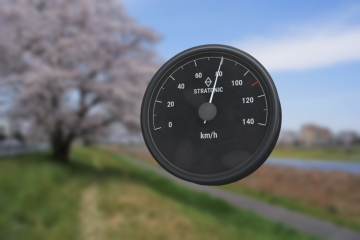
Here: 80 km/h
